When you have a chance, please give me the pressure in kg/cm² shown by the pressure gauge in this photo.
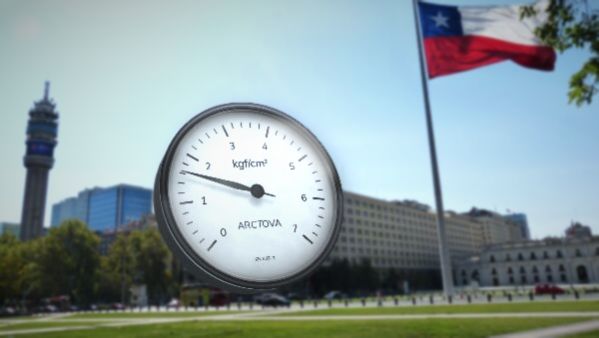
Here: 1.6 kg/cm²
